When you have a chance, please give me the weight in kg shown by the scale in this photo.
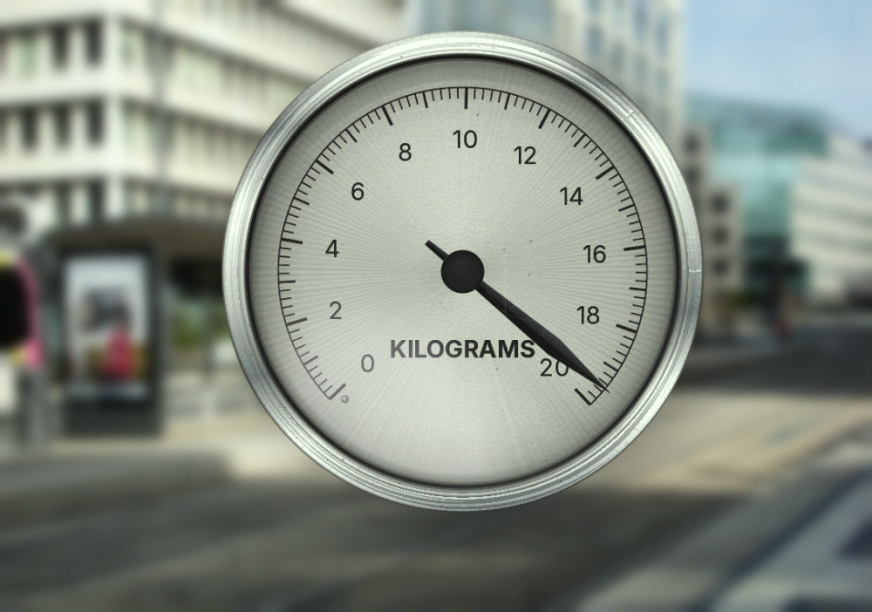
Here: 19.5 kg
